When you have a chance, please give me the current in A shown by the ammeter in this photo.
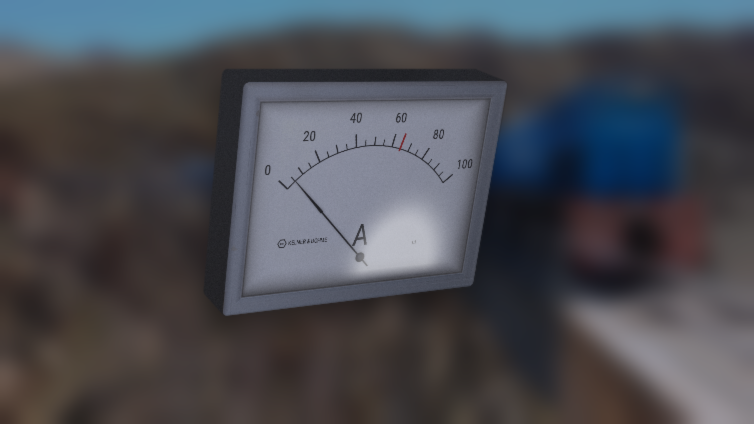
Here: 5 A
